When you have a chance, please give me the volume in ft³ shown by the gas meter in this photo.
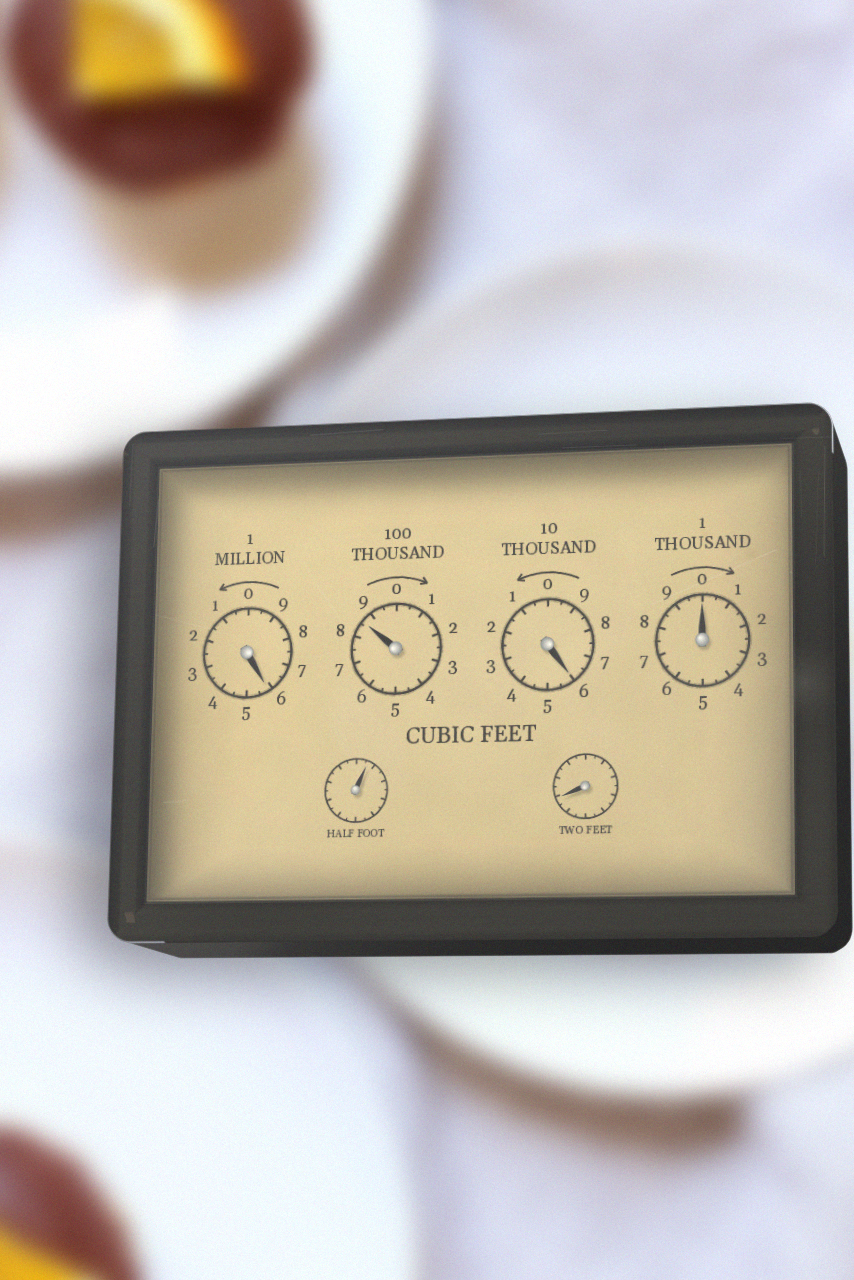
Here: 586000 ft³
